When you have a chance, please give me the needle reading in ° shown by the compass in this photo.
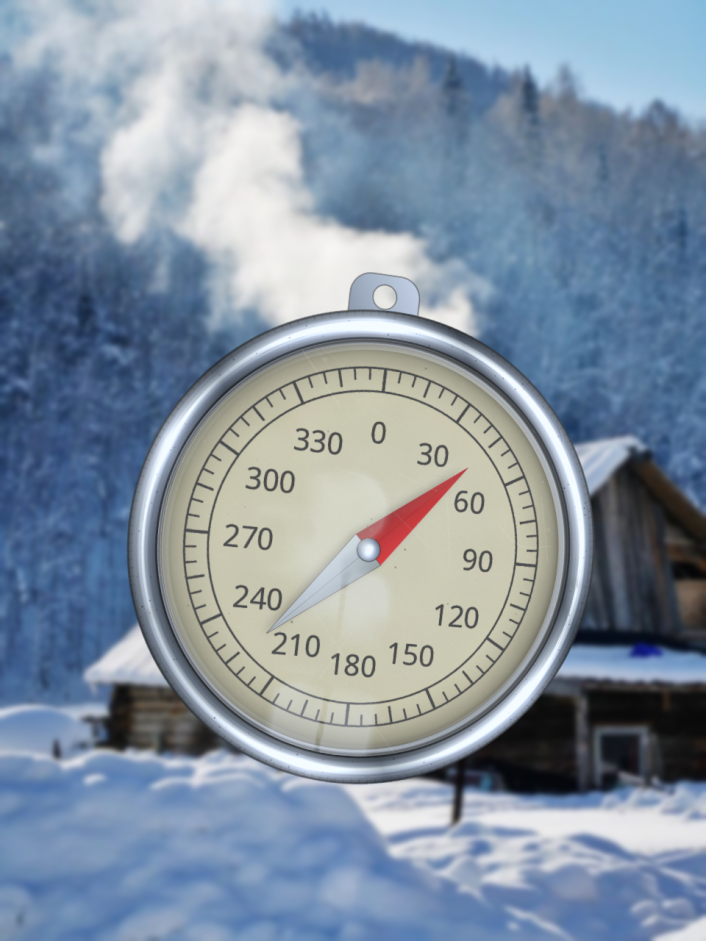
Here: 45 °
